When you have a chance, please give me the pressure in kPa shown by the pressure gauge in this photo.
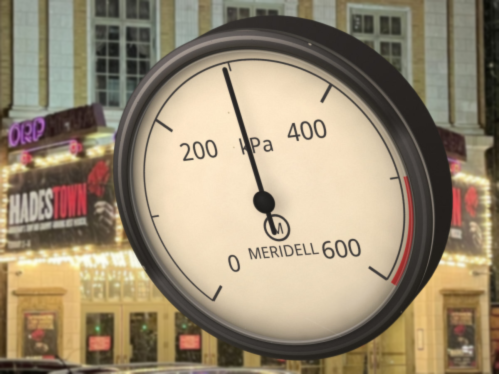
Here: 300 kPa
